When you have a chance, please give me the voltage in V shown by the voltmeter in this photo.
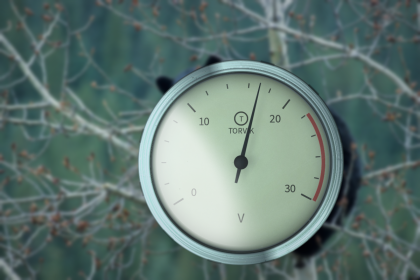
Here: 17 V
